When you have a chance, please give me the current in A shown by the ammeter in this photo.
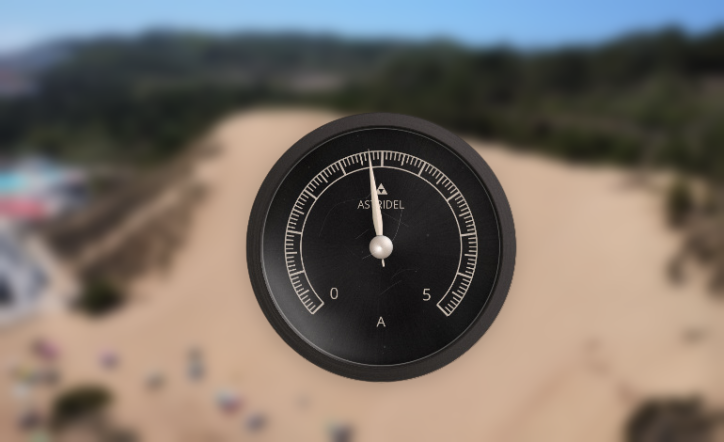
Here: 2.35 A
